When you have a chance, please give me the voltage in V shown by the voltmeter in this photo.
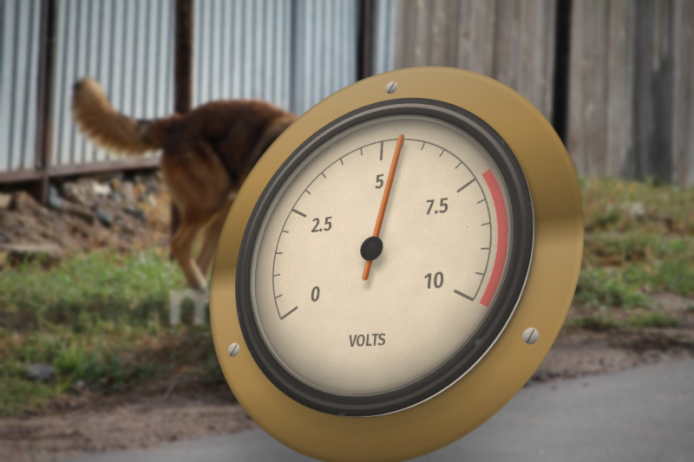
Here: 5.5 V
